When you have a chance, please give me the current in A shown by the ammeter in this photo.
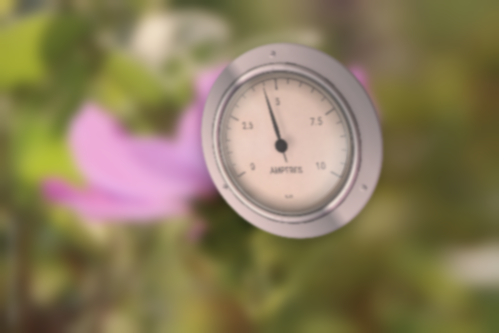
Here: 4.5 A
